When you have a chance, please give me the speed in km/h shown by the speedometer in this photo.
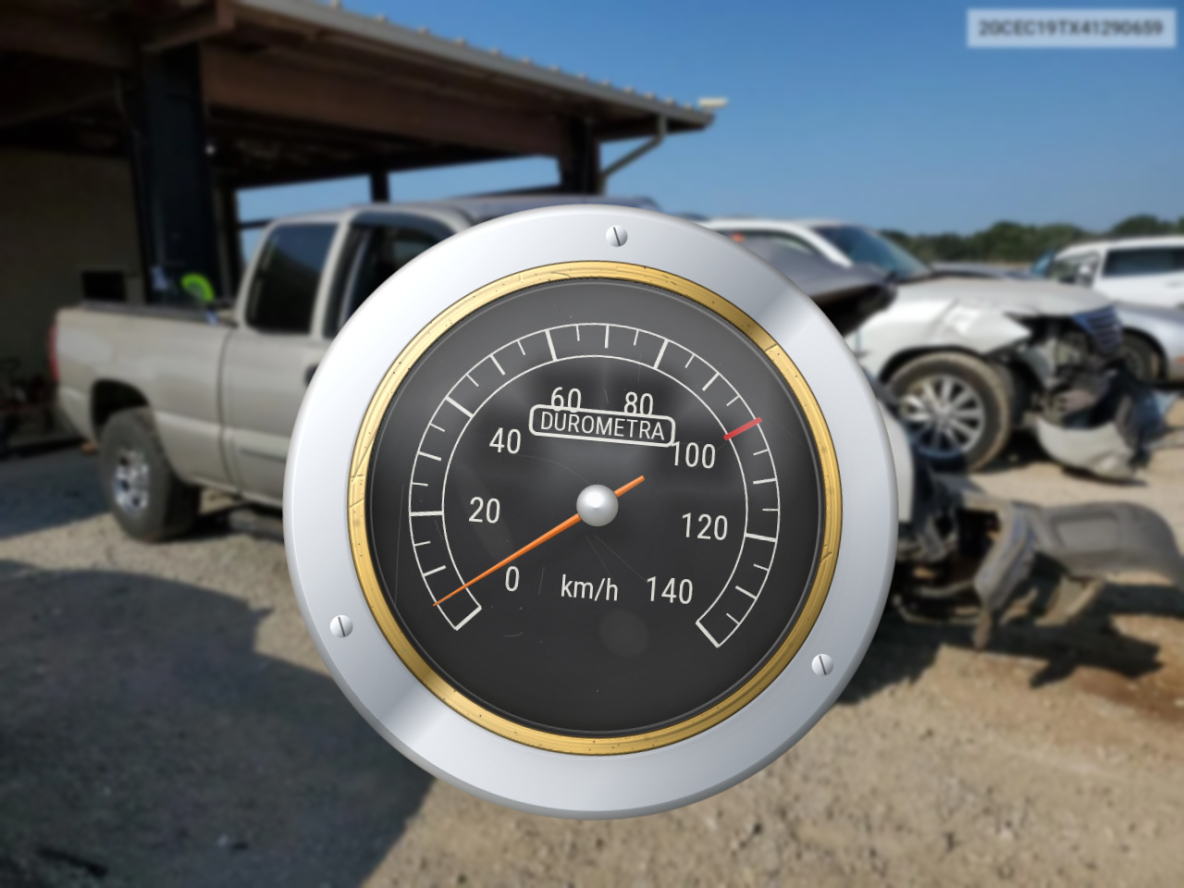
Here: 5 km/h
